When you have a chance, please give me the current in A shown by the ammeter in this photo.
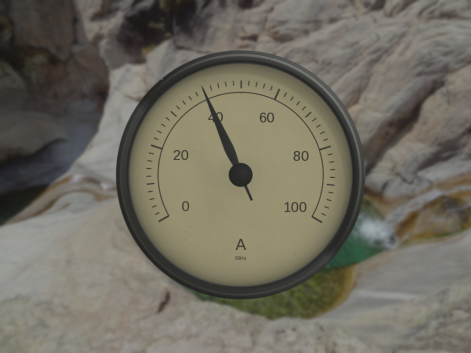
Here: 40 A
